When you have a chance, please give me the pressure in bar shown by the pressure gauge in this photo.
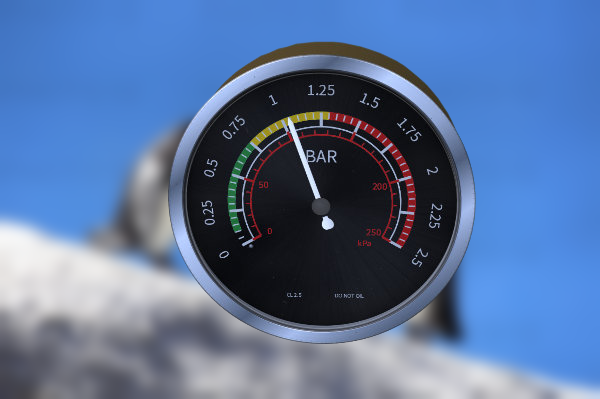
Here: 1.05 bar
